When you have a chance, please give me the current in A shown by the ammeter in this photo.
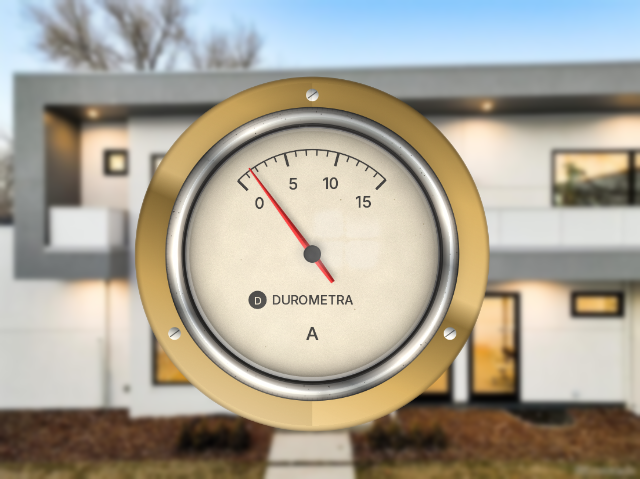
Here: 1.5 A
